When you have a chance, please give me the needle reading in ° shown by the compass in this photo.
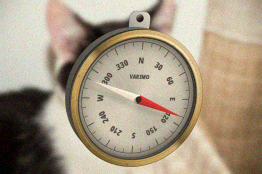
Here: 110 °
